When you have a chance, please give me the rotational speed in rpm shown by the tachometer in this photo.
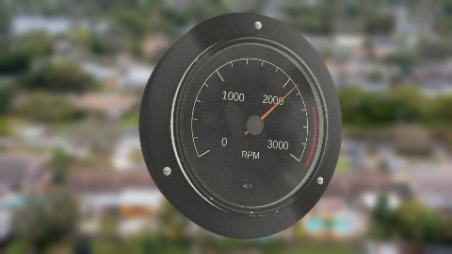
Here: 2100 rpm
